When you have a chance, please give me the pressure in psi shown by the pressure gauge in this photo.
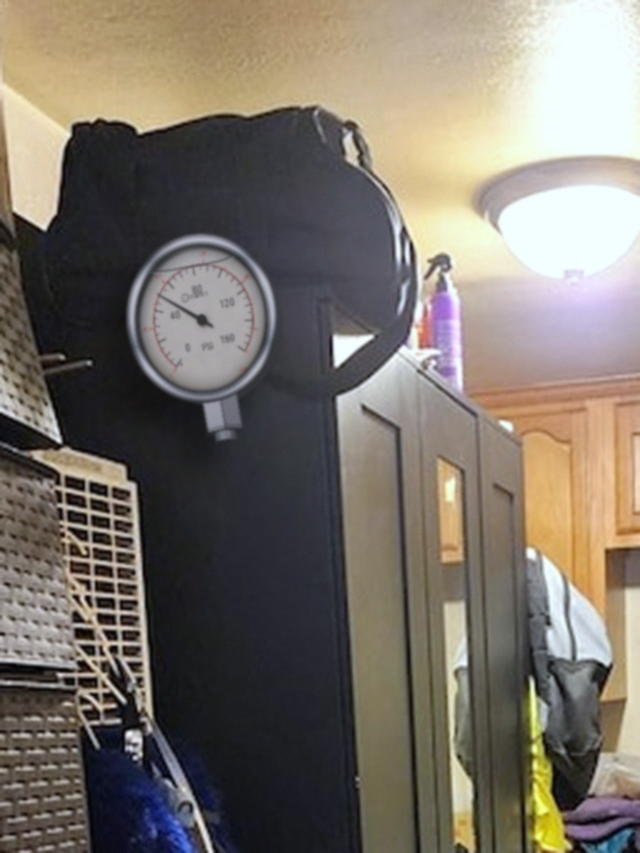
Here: 50 psi
